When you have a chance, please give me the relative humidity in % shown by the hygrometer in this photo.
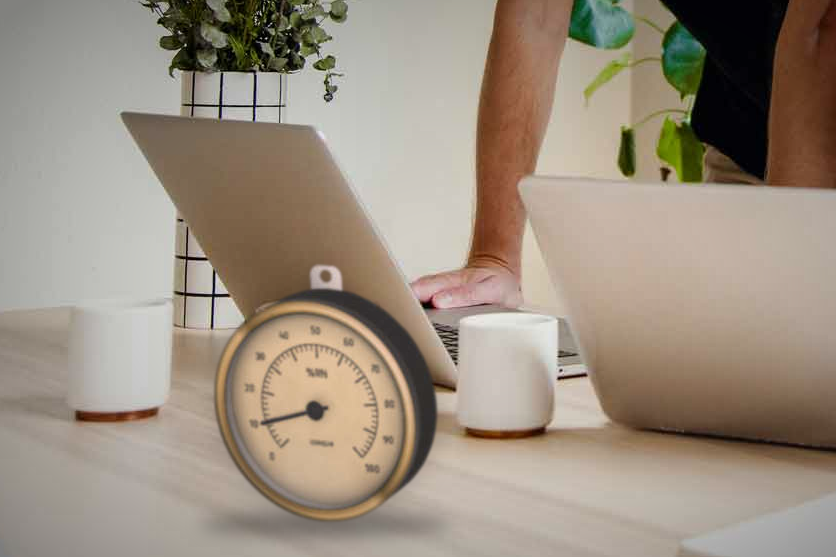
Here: 10 %
